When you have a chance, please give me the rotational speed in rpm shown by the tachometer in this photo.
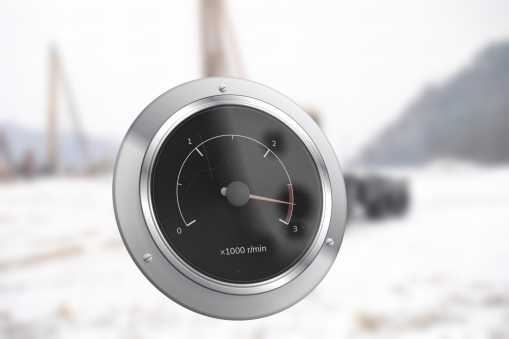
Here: 2750 rpm
